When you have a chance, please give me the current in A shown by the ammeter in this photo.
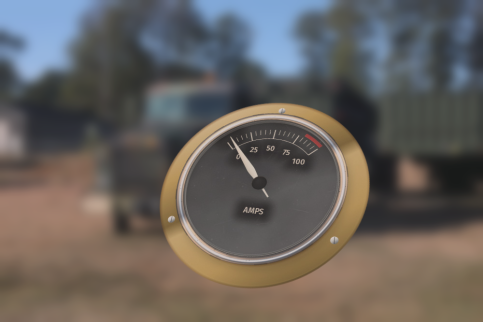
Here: 5 A
